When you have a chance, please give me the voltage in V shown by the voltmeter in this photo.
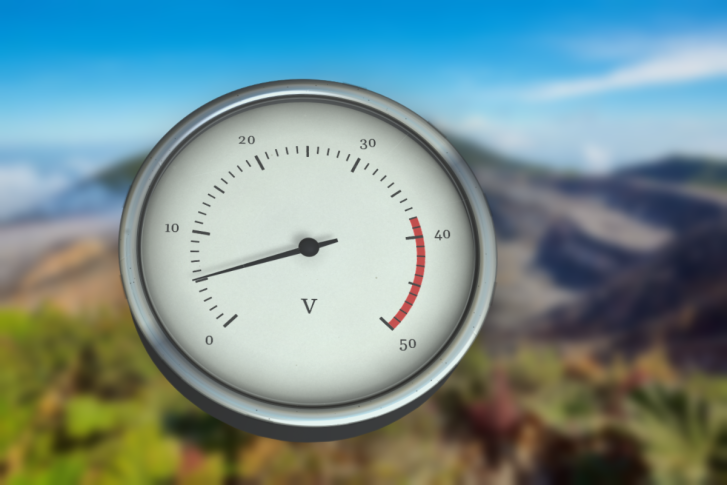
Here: 5 V
